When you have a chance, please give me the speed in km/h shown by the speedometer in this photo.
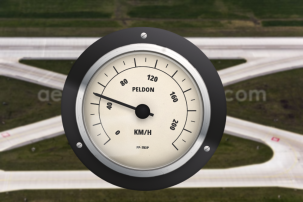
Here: 50 km/h
